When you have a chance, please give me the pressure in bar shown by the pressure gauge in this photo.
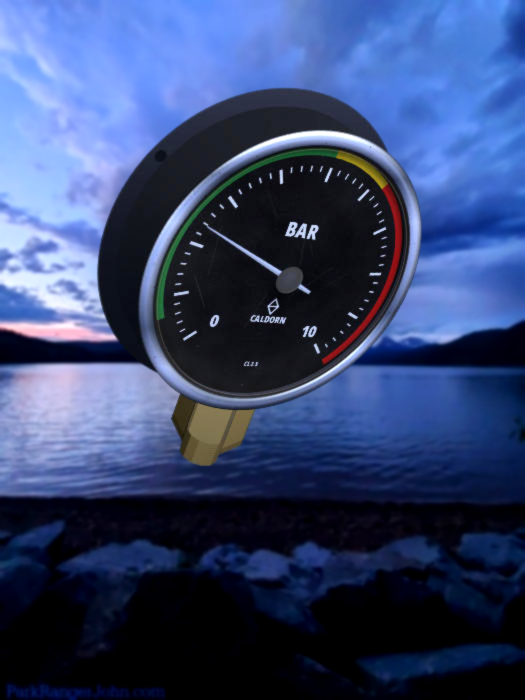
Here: 2.4 bar
